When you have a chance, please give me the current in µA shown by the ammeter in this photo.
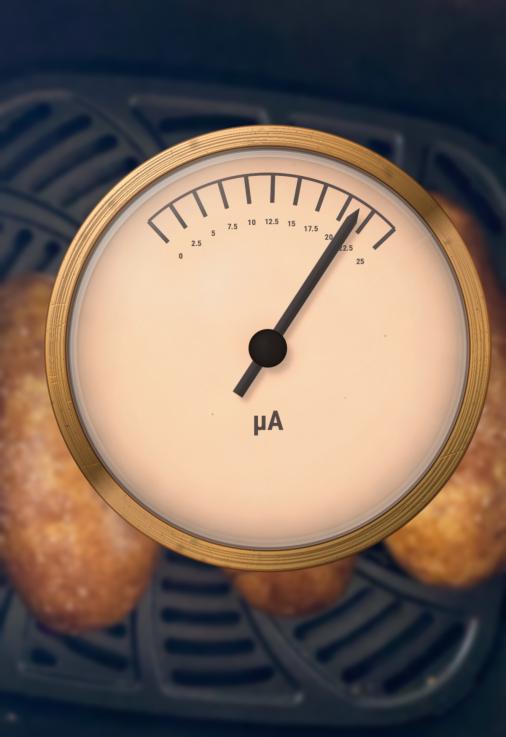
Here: 21.25 µA
